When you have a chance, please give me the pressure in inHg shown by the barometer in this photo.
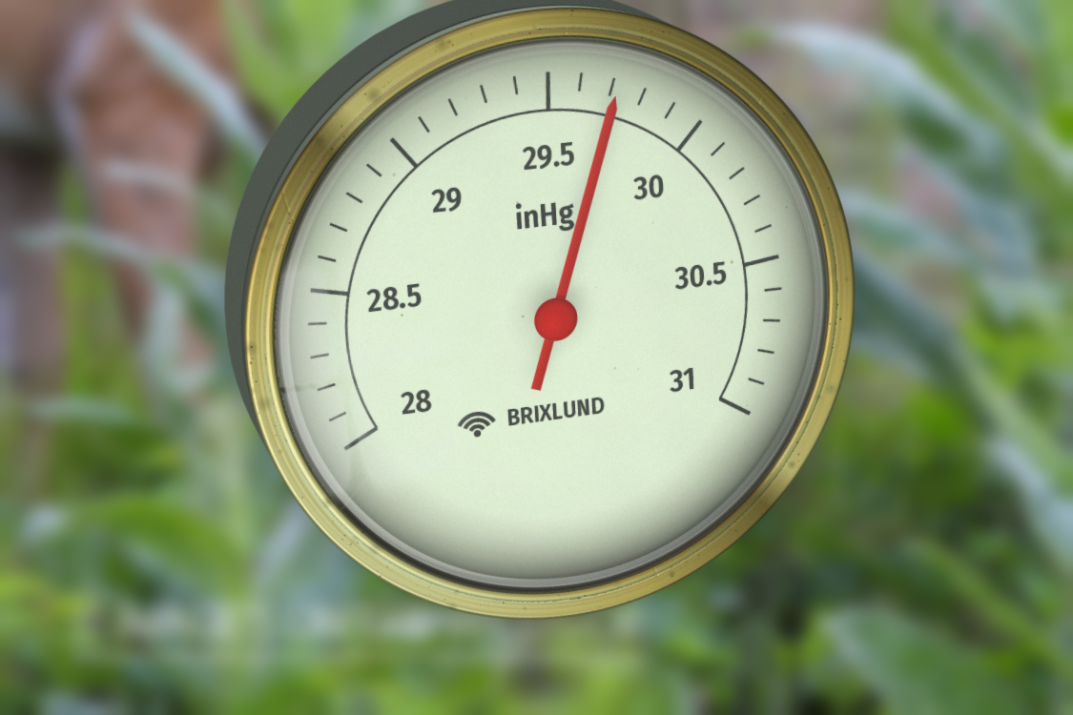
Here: 29.7 inHg
